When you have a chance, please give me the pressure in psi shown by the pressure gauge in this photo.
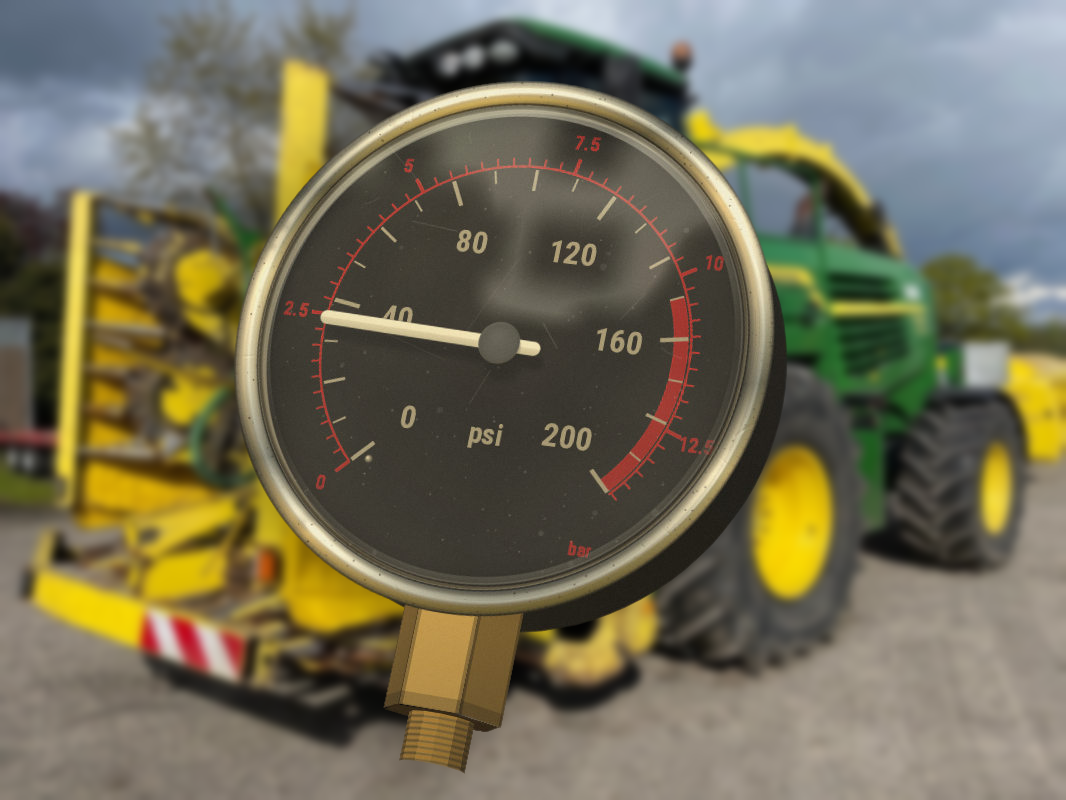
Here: 35 psi
